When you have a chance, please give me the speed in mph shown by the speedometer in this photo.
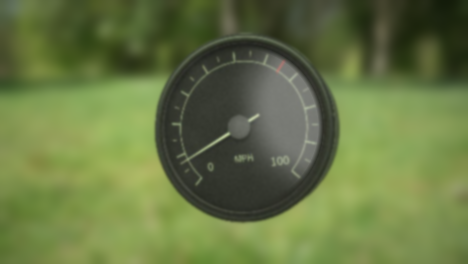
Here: 7.5 mph
